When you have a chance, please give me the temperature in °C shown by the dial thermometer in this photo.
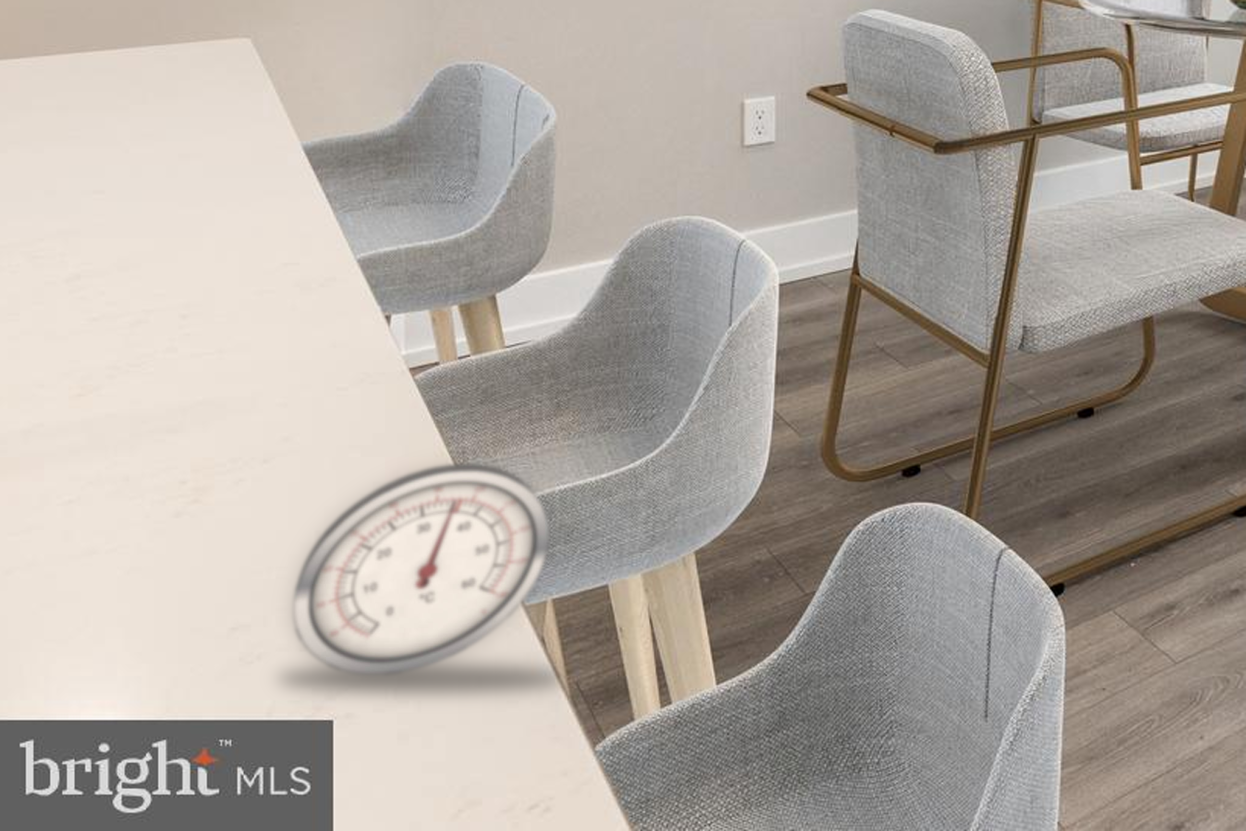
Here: 35 °C
